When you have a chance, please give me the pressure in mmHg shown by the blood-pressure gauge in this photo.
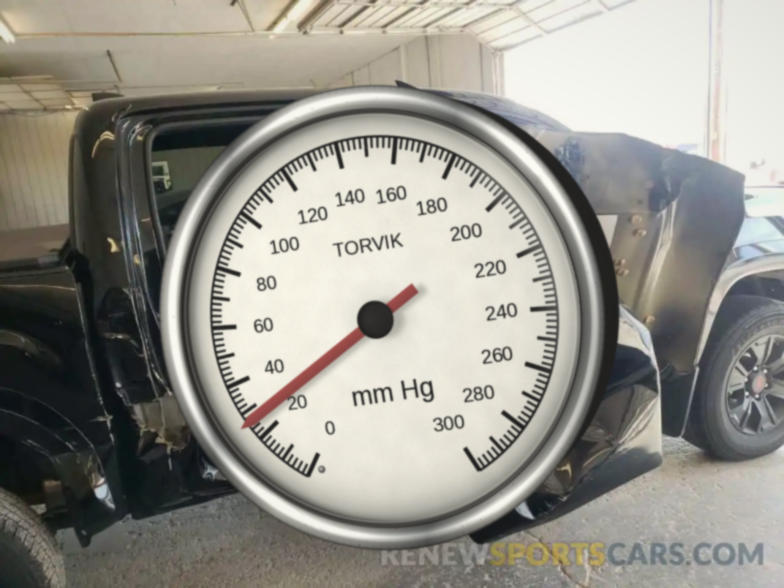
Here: 26 mmHg
